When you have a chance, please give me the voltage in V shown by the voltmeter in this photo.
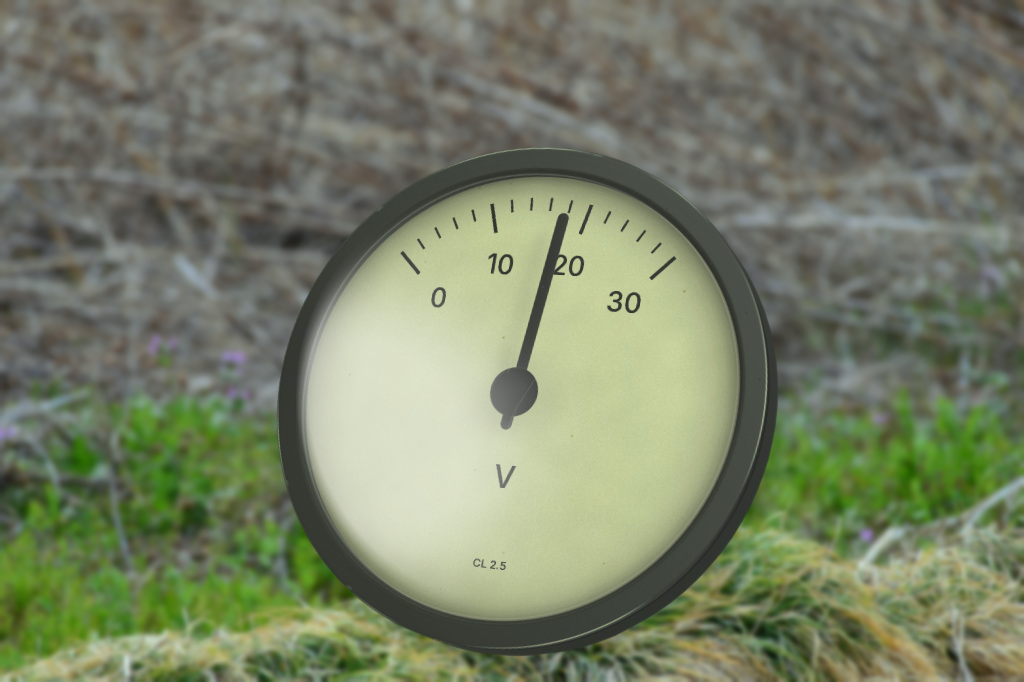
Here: 18 V
